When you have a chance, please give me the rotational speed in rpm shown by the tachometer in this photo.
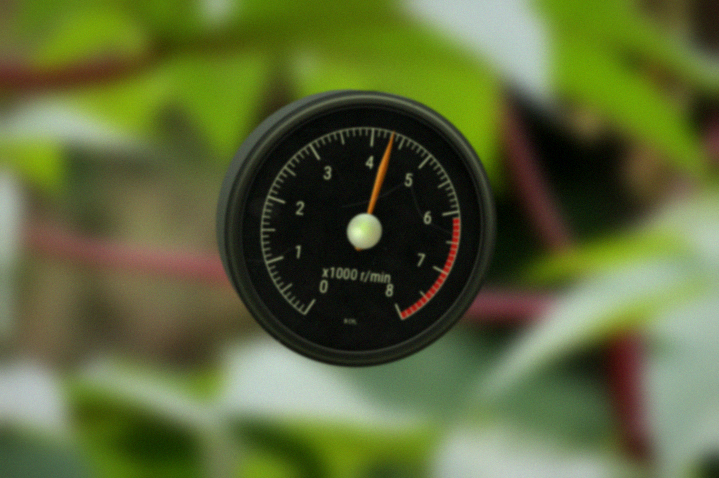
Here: 4300 rpm
